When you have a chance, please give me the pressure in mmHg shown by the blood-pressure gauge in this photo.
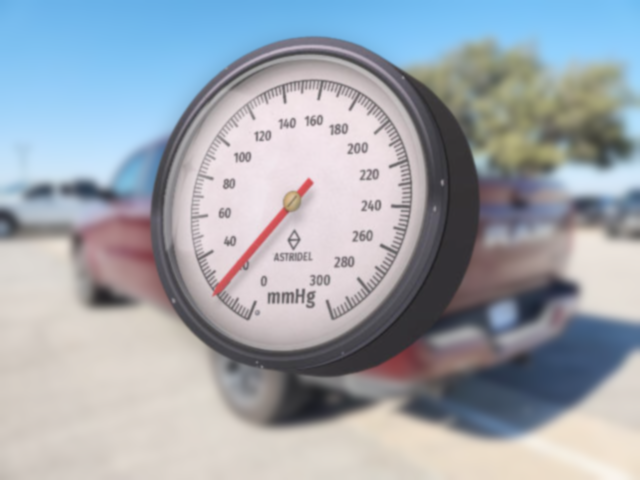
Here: 20 mmHg
